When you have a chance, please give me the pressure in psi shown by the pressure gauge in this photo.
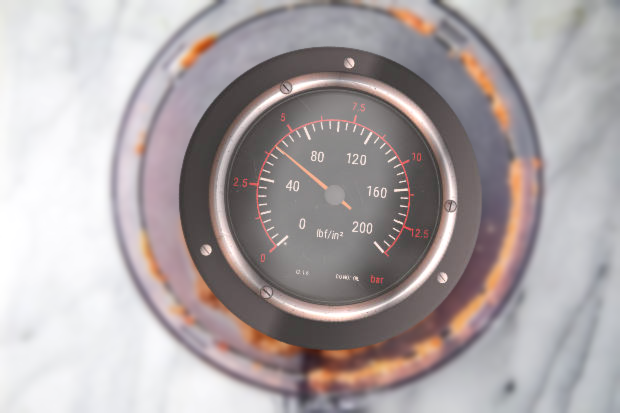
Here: 60 psi
